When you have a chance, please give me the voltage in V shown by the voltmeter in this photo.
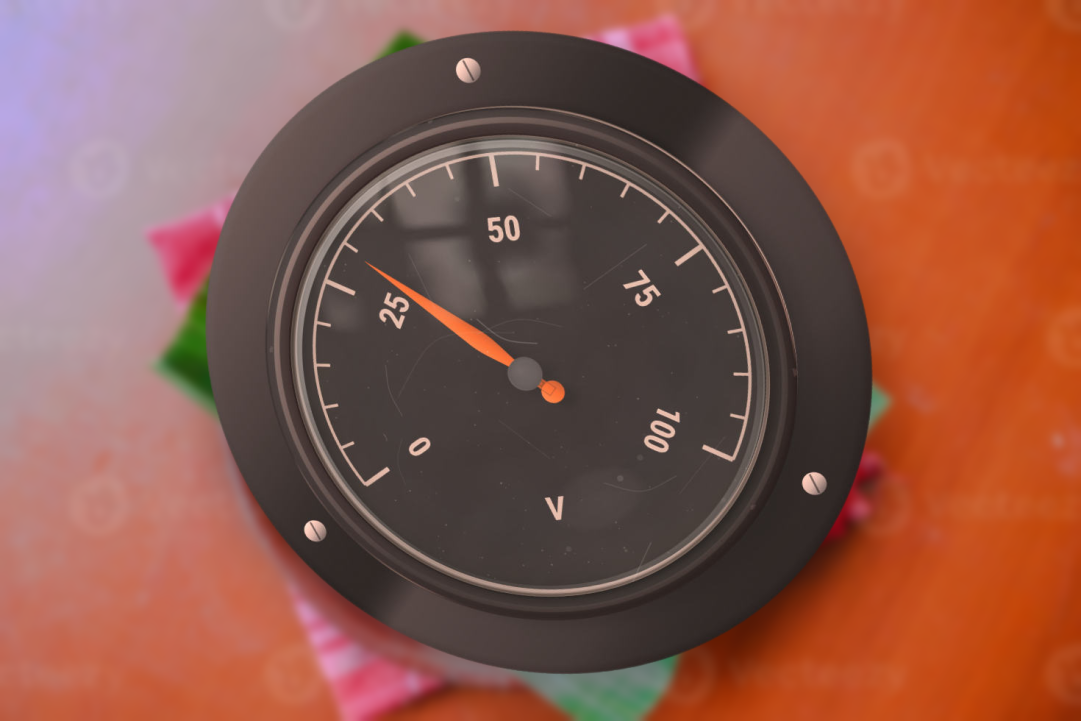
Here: 30 V
